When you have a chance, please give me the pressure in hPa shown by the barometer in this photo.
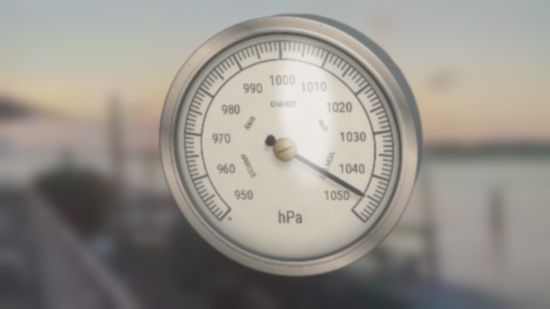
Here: 1045 hPa
